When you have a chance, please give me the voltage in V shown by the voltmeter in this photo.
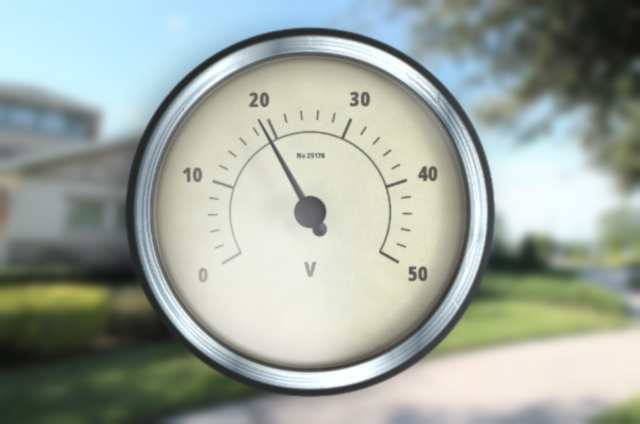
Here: 19 V
